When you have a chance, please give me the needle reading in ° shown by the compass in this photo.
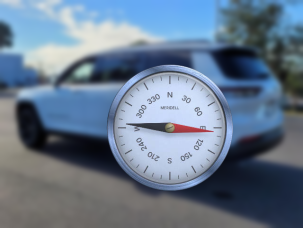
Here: 95 °
